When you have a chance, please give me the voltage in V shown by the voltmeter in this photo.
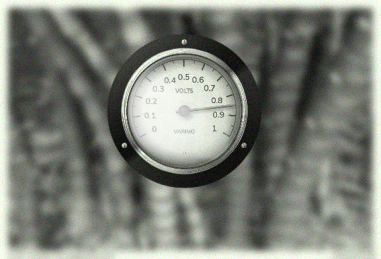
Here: 0.85 V
